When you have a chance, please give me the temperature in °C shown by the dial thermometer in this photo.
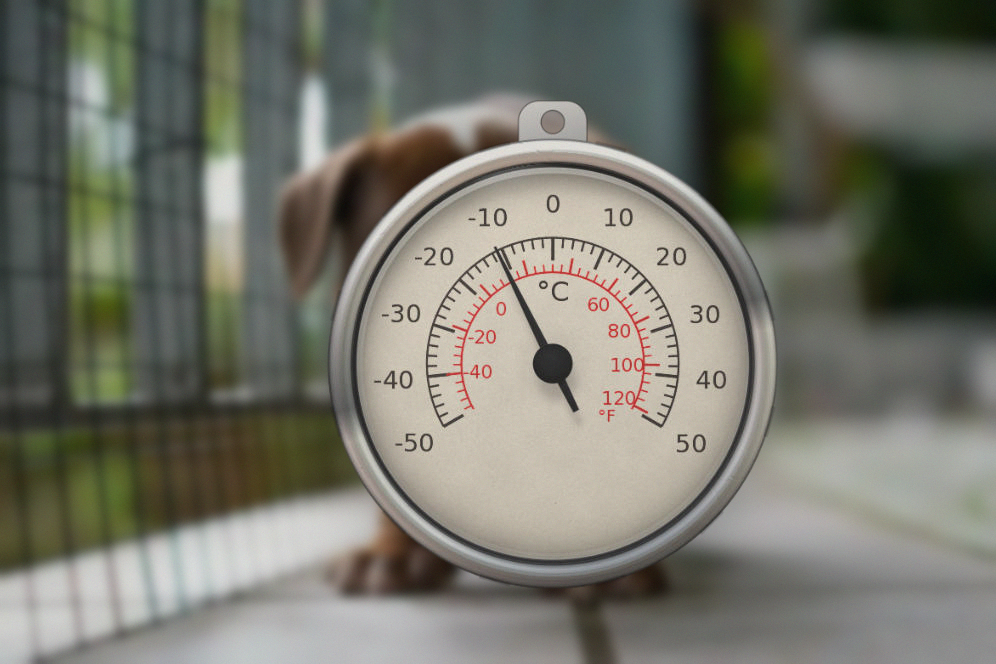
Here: -11 °C
